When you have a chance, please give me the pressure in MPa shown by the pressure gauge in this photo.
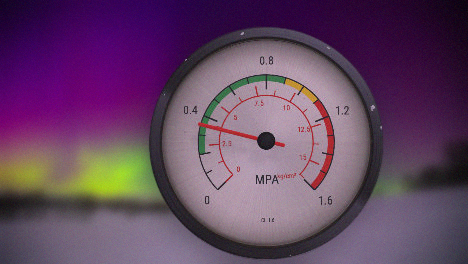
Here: 0.35 MPa
